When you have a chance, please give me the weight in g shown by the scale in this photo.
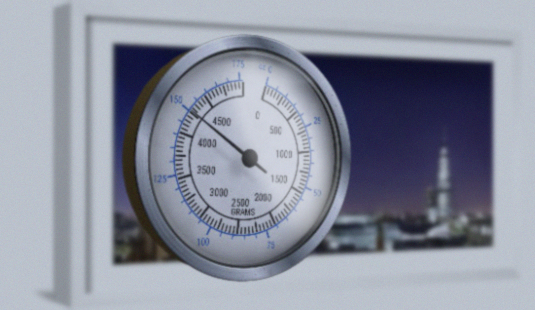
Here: 4250 g
